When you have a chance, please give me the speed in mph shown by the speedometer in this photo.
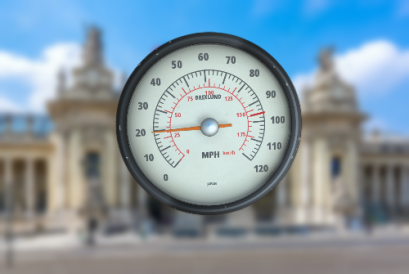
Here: 20 mph
